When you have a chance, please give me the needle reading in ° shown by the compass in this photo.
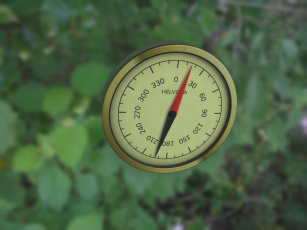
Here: 15 °
